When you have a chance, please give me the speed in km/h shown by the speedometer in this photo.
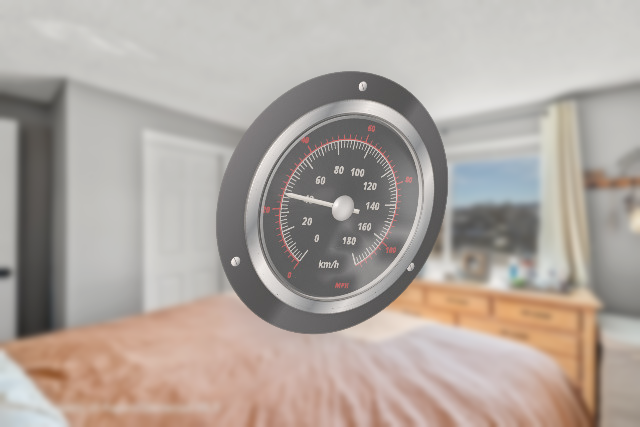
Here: 40 km/h
